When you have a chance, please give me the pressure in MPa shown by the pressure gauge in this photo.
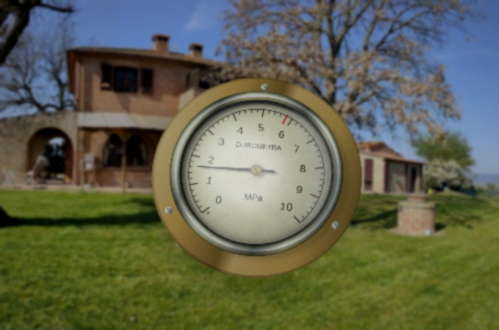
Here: 1.6 MPa
